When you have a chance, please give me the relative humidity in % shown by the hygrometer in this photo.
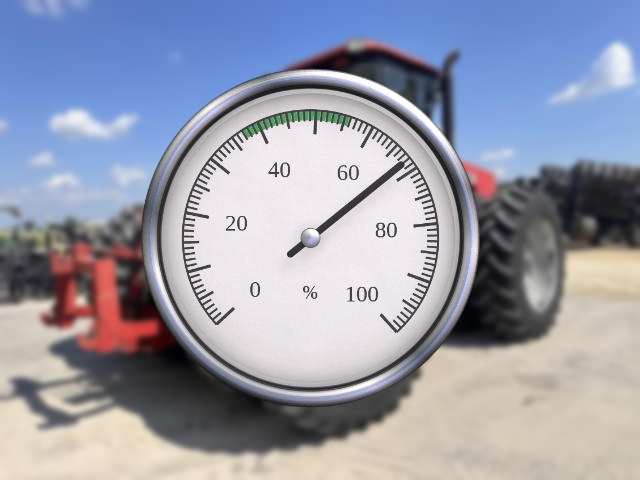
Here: 68 %
